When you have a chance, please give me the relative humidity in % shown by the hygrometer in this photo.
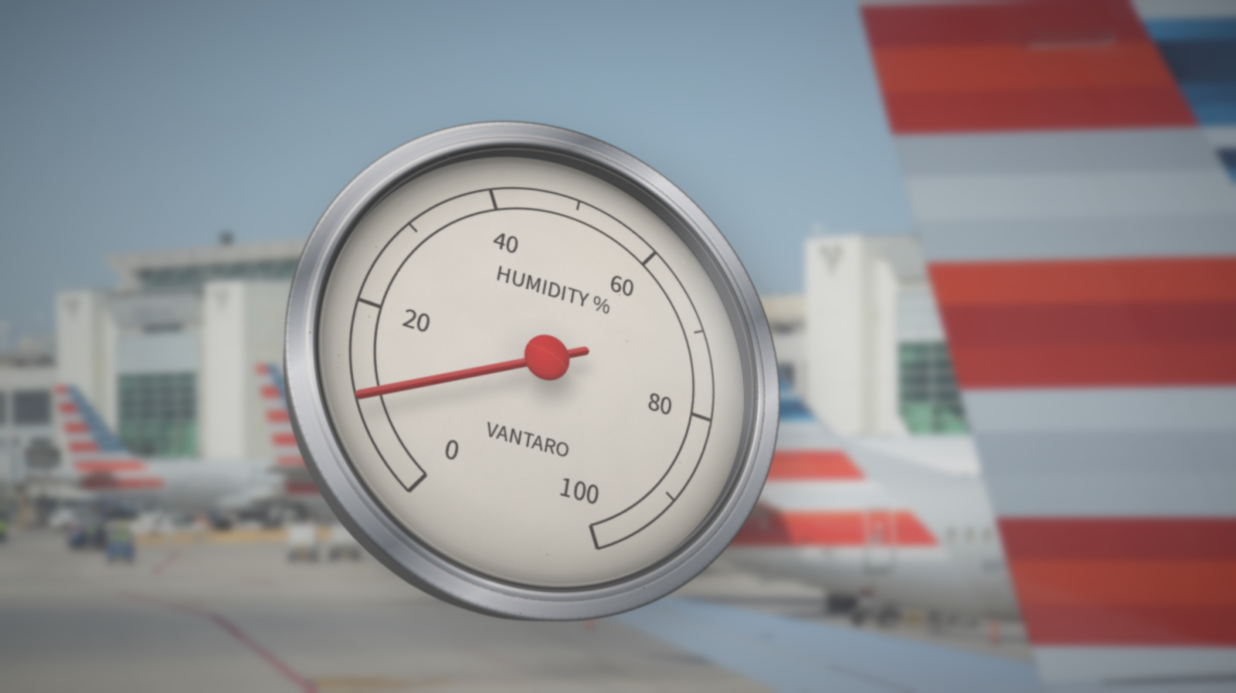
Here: 10 %
